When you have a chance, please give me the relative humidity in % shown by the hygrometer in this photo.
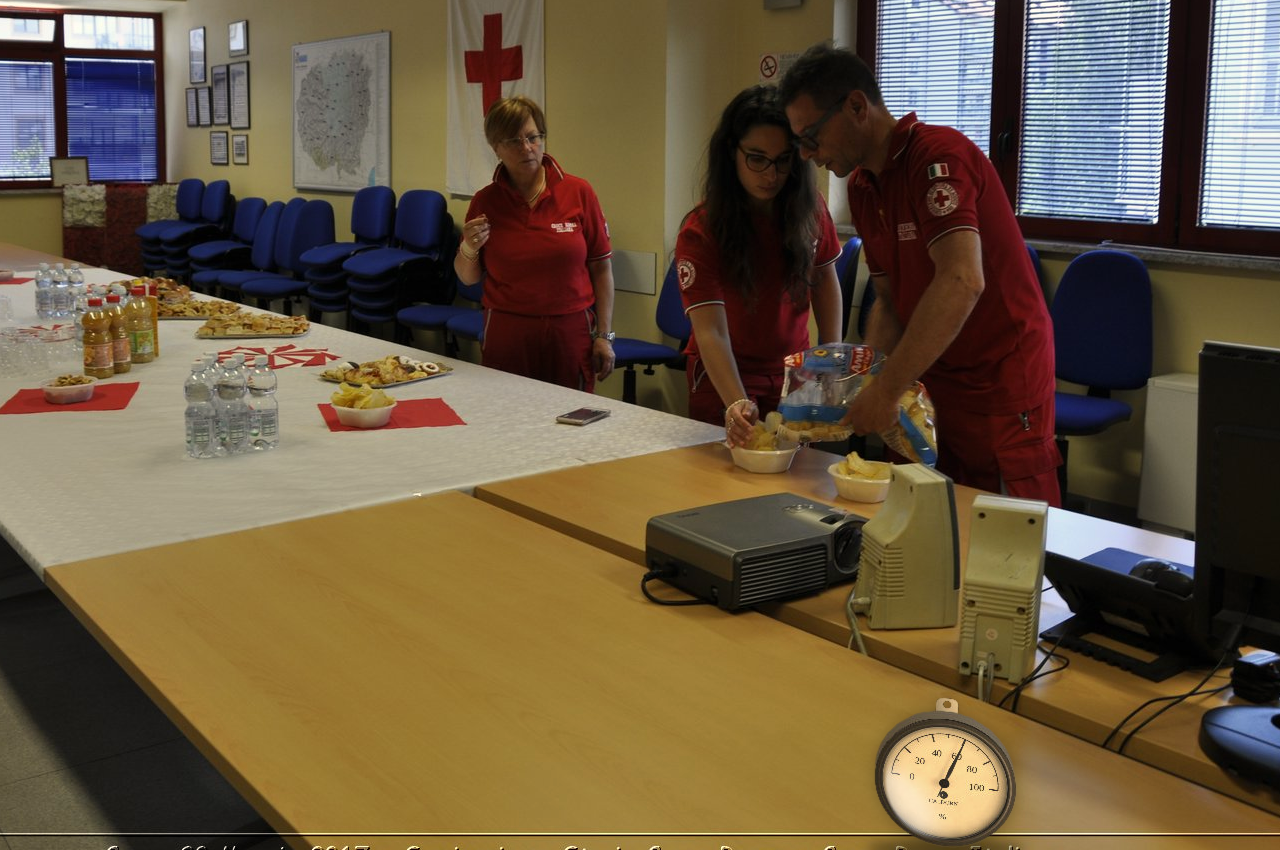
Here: 60 %
